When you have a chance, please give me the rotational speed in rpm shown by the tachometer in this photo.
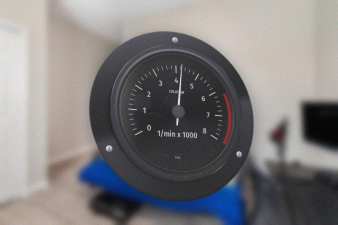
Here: 4200 rpm
